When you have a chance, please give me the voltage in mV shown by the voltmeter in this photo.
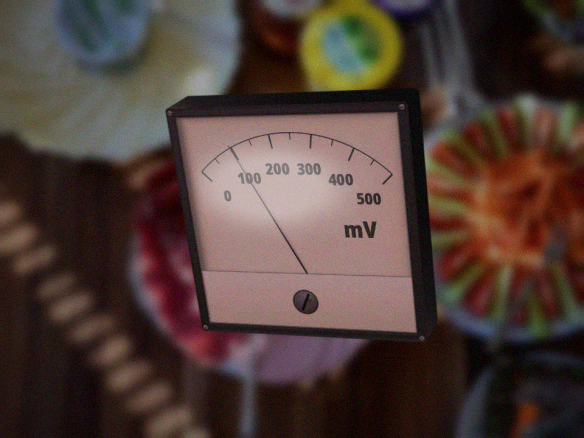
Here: 100 mV
